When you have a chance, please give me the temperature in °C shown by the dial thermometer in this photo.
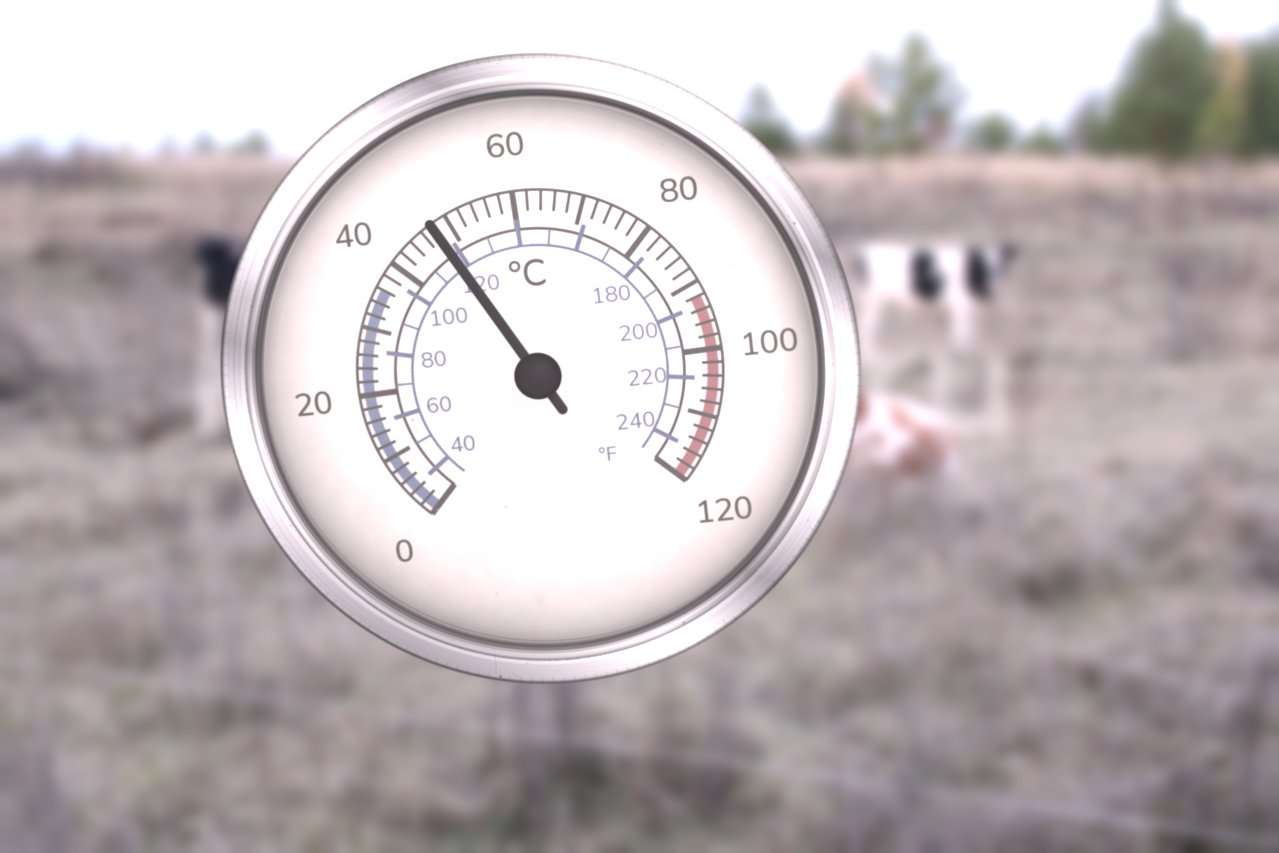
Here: 48 °C
